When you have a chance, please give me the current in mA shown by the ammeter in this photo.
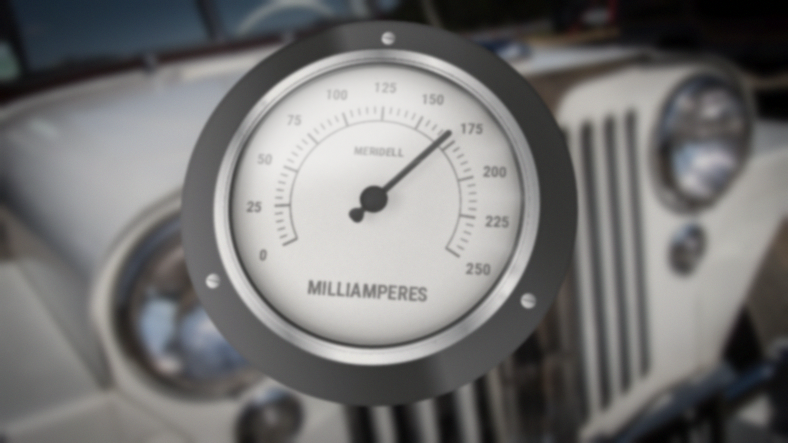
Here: 170 mA
